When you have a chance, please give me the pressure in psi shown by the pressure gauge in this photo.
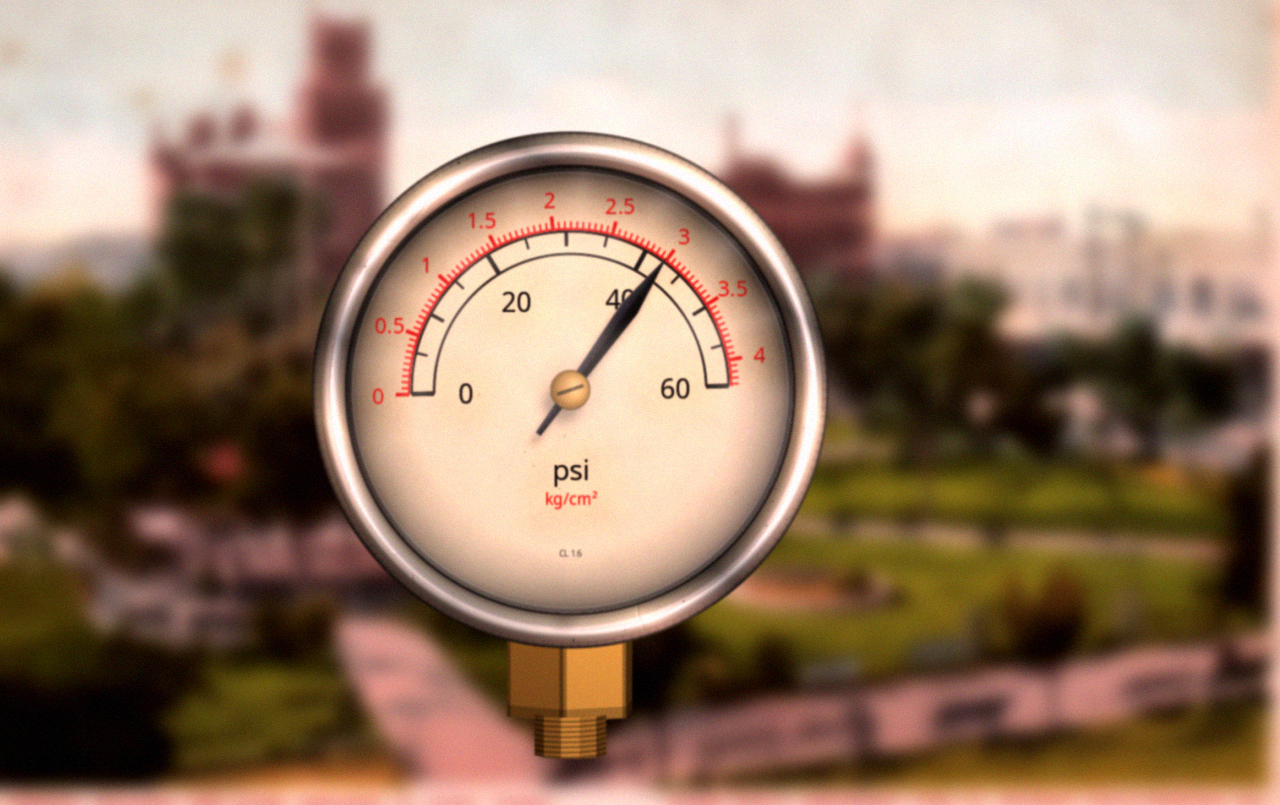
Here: 42.5 psi
